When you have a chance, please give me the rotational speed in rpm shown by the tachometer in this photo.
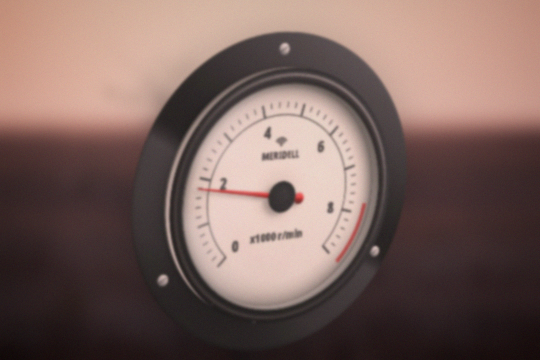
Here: 1800 rpm
